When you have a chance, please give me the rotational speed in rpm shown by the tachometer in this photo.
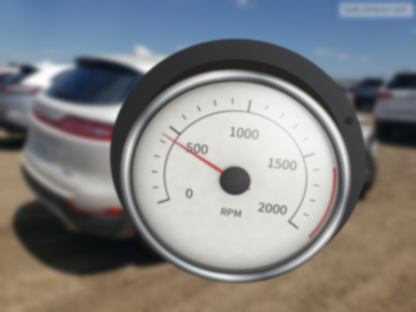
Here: 450 rpm
